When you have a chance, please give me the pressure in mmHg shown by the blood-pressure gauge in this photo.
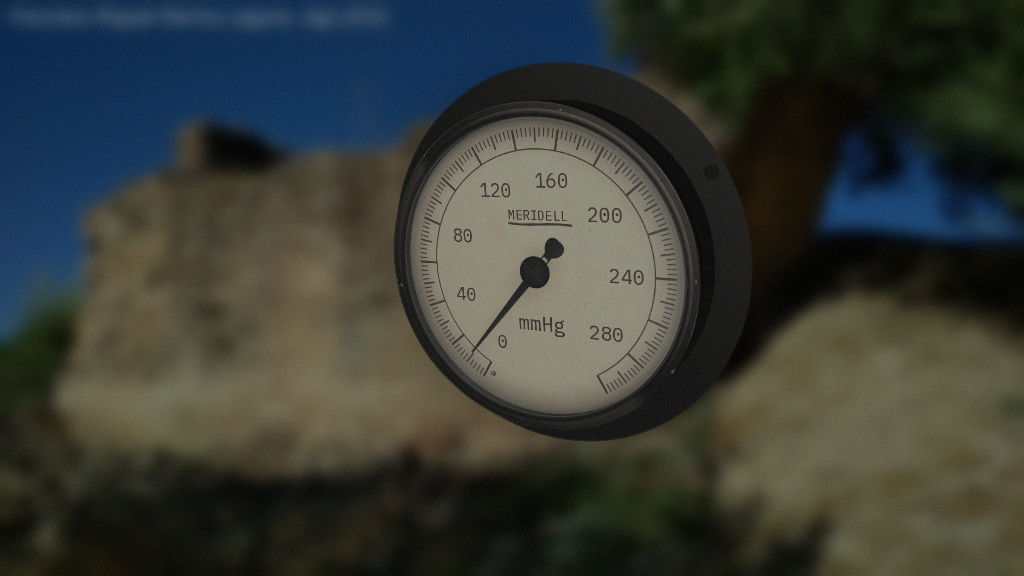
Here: 10 mmHg
